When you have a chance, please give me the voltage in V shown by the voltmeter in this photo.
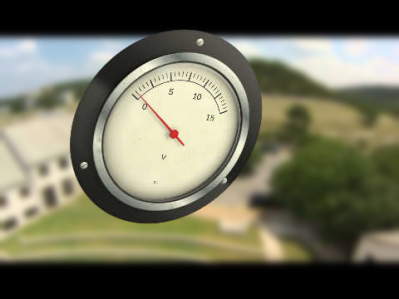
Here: 0.5 V
